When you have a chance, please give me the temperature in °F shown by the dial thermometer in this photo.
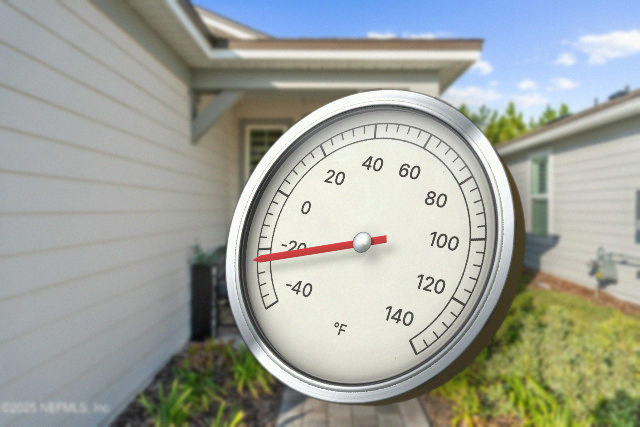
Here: -24 °F
